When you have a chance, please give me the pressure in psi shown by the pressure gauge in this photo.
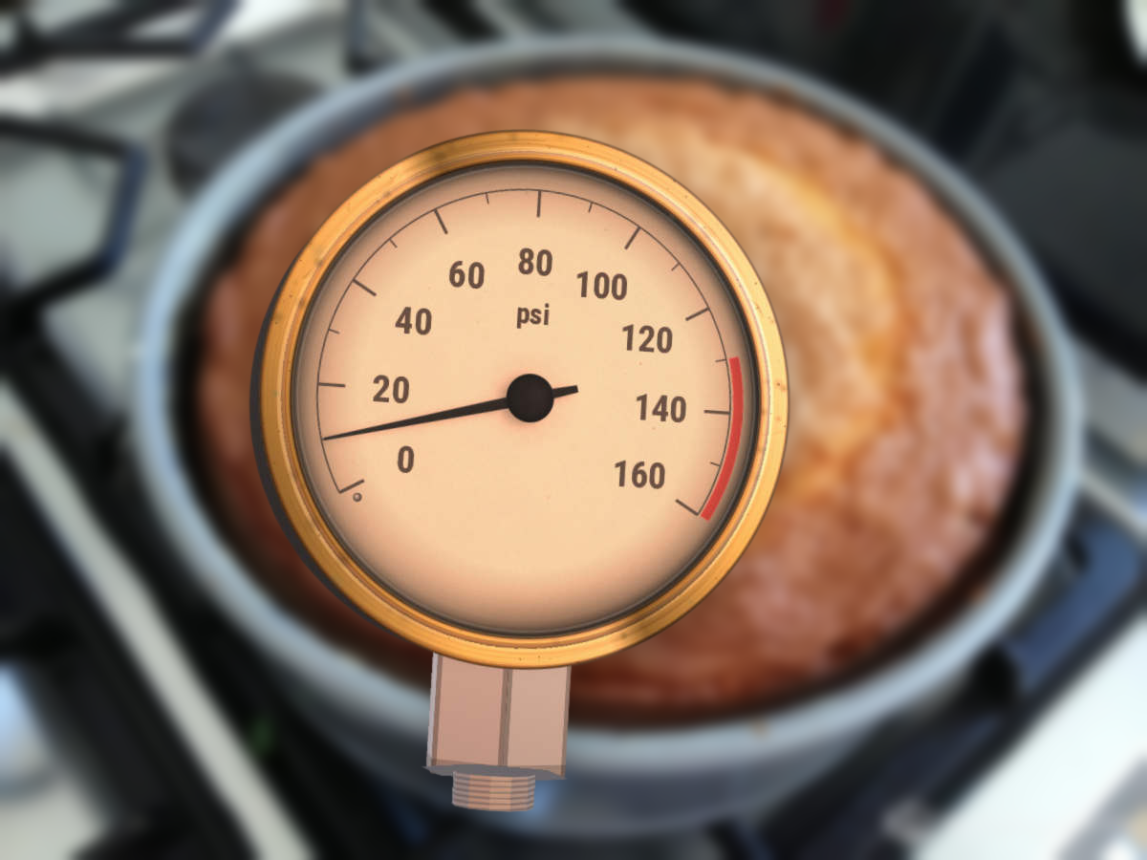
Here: 10 psi
